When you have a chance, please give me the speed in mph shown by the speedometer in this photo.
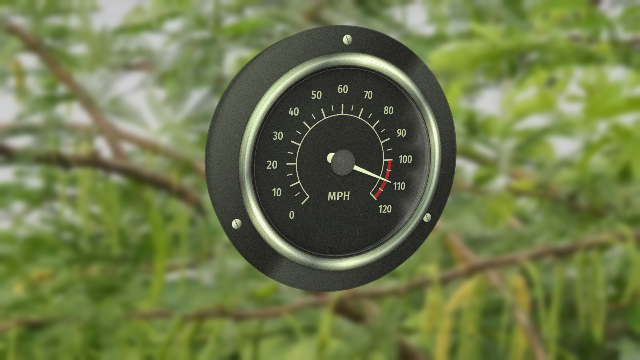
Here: 110 mph
